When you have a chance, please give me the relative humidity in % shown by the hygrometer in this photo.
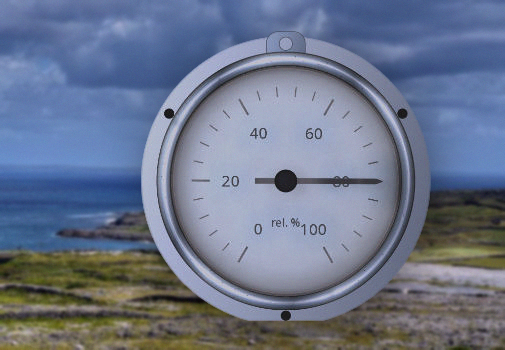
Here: 80 %
